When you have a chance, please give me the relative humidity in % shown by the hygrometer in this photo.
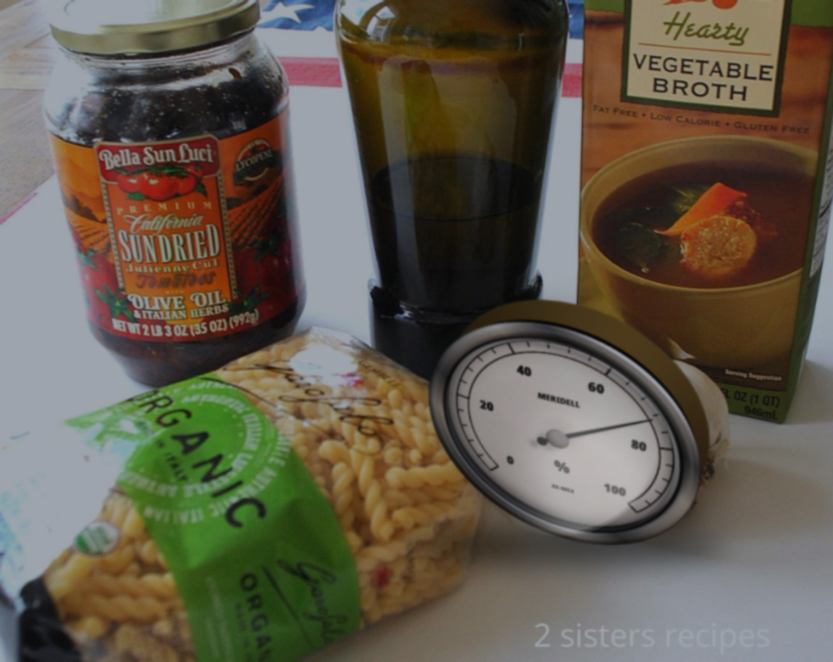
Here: 72 %
